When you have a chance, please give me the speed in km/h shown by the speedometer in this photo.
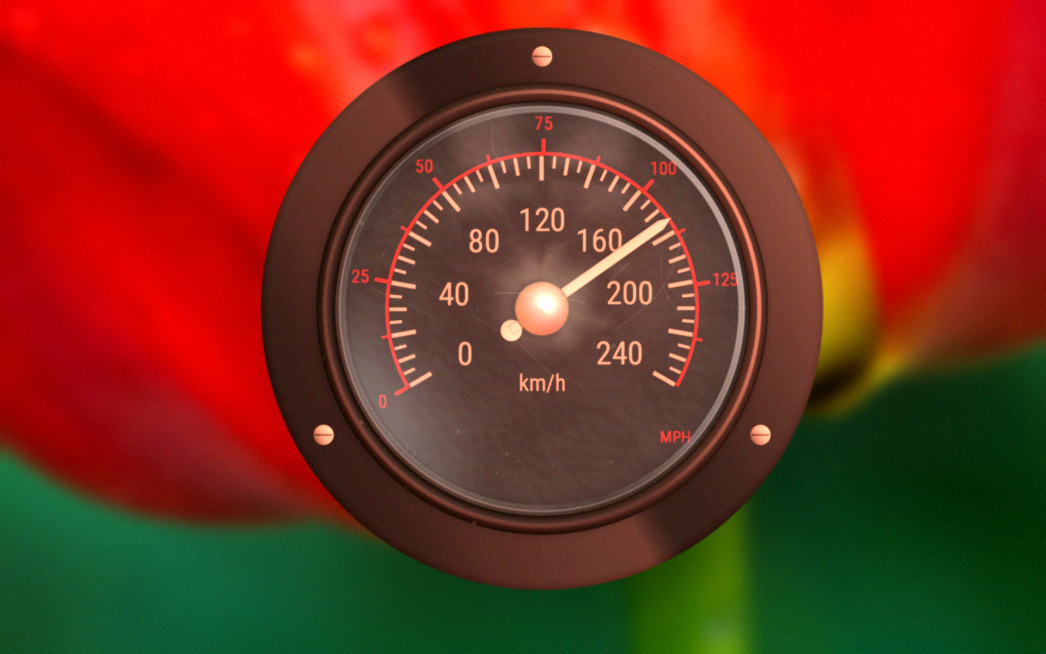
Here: 175 km/h
